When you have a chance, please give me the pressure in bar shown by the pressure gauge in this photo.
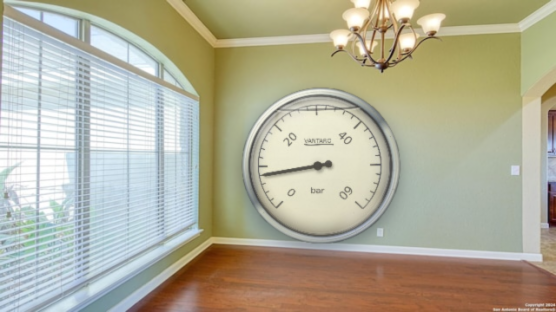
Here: 8 bar
